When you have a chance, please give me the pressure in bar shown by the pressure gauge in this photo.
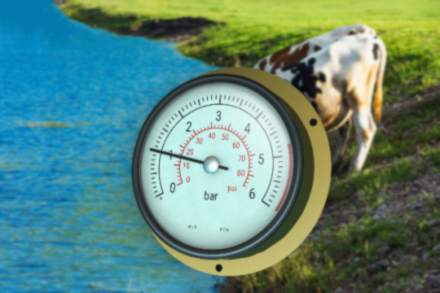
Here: 1 bar
